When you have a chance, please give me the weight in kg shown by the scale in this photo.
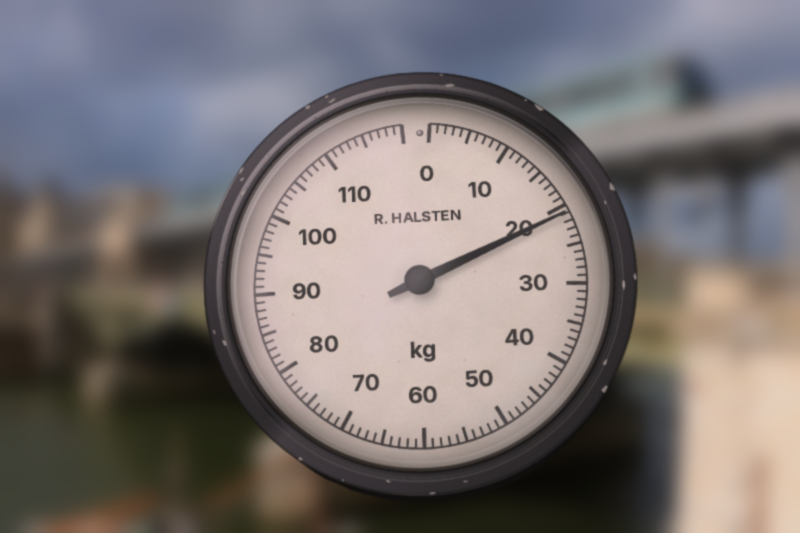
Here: 21 kg
